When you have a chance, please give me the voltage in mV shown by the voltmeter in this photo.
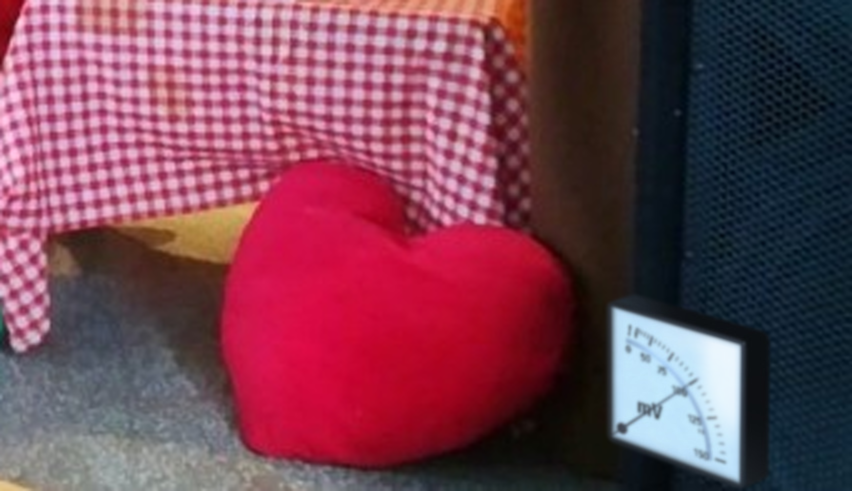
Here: 100 mV
